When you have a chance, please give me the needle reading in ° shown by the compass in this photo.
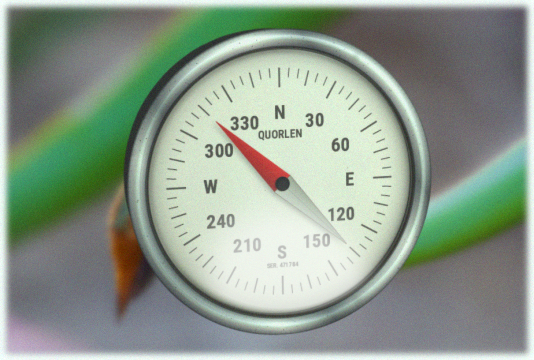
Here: 315 °
